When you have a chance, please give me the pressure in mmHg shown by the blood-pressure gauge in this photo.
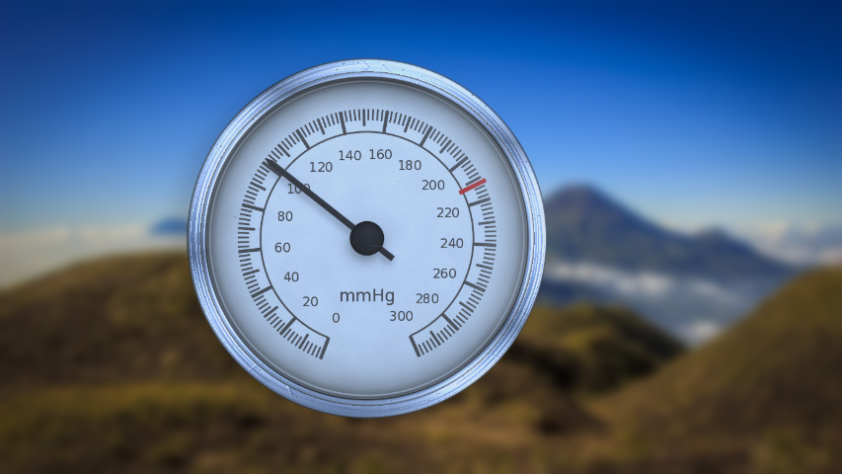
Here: 102 mmHg
